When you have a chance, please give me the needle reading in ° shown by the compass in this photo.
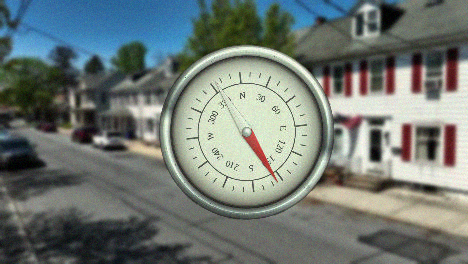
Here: 155 °
